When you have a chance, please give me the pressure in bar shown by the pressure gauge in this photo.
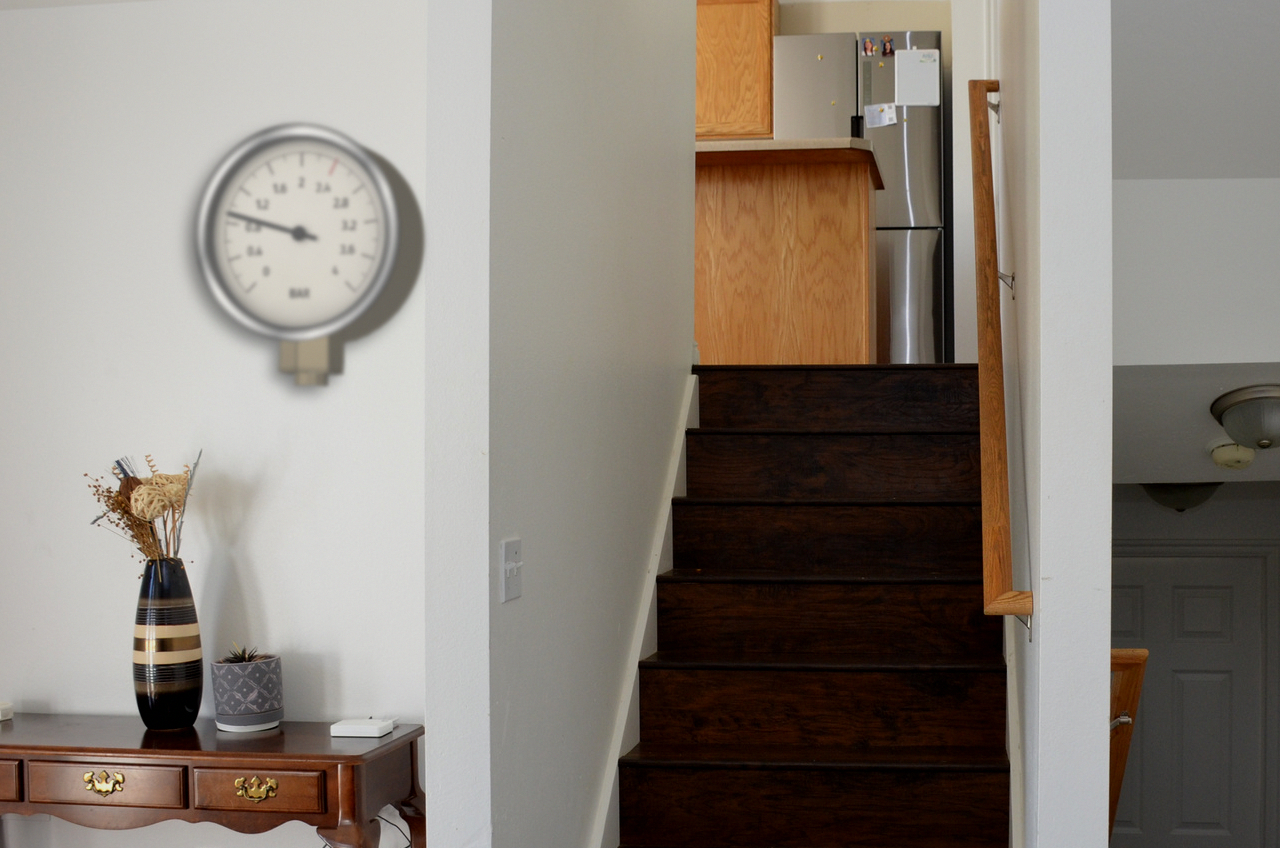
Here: 0.9 bar
